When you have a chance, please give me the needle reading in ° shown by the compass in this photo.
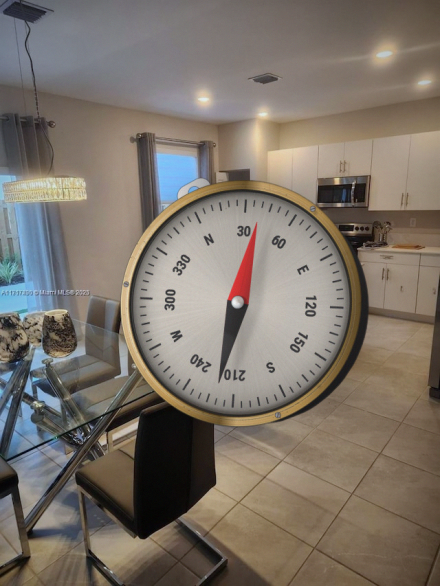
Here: 40 °
